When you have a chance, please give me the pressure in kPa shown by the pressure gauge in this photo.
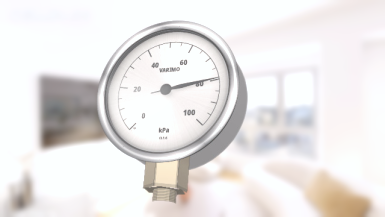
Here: 80 kPa
